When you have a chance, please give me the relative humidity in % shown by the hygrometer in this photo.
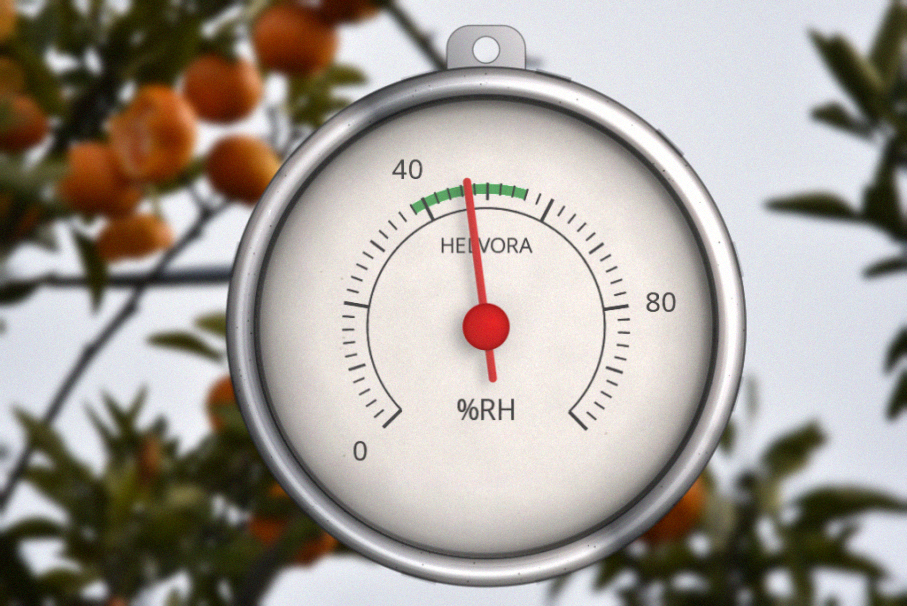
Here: 47 %
